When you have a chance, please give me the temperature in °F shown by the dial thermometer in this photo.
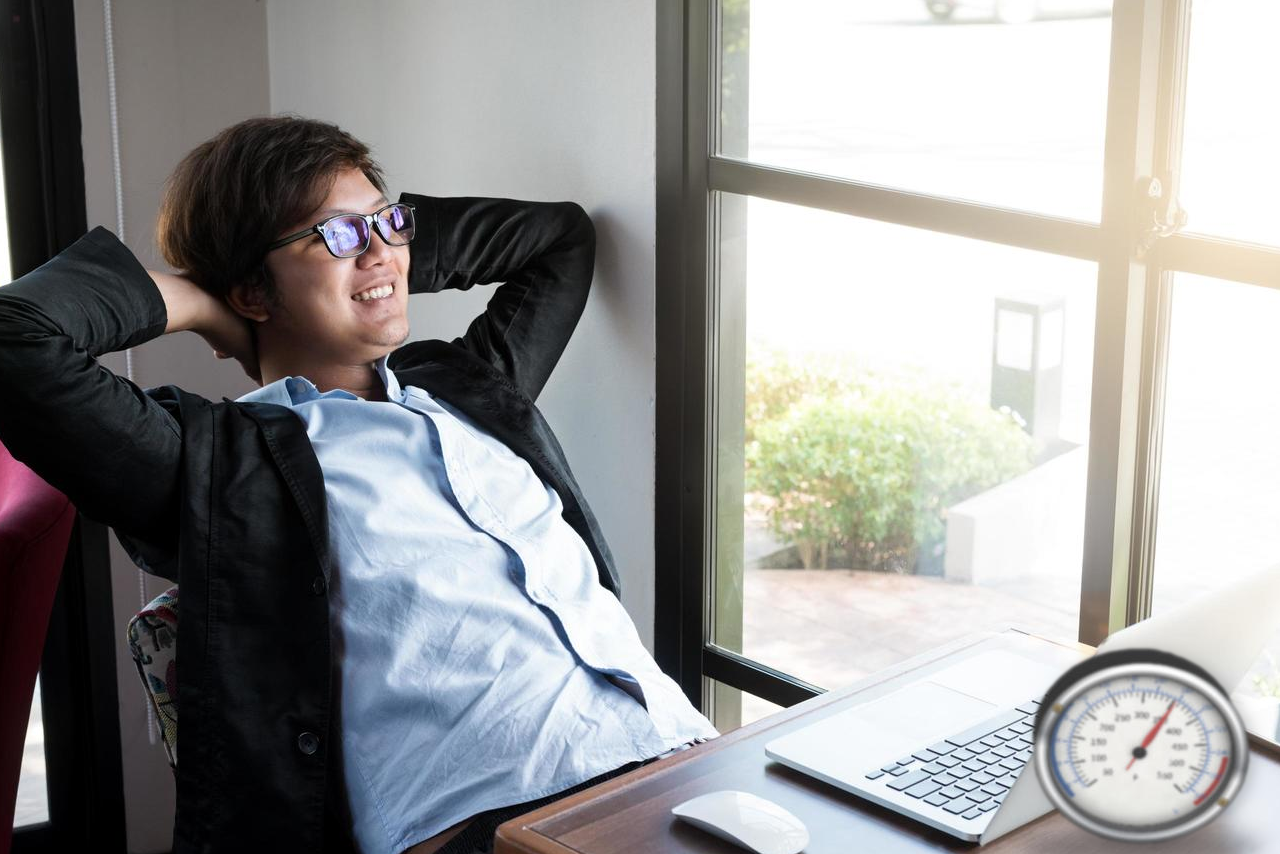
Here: 350 °F
